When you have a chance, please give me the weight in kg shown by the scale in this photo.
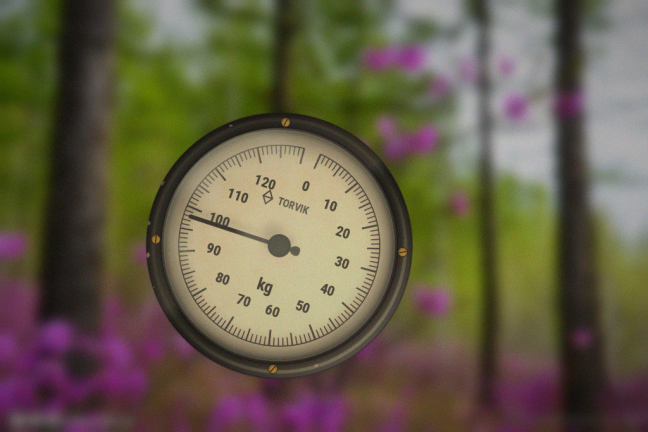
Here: 98 kg
